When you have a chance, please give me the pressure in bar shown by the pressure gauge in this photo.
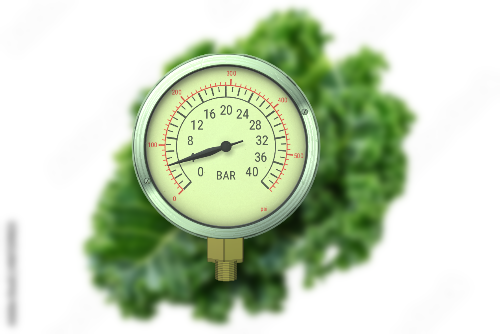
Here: 4 bar
